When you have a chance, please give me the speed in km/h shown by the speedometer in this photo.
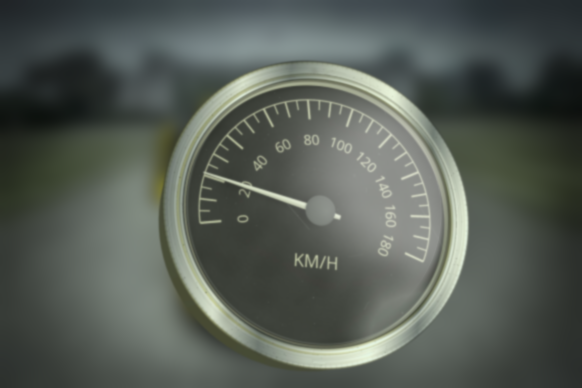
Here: 20 km/h
